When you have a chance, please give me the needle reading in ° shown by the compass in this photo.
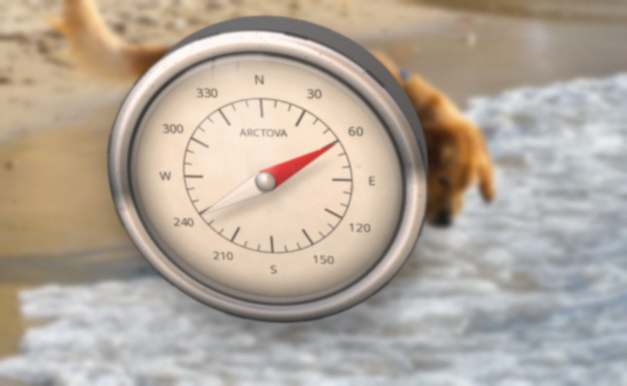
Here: 60 °
